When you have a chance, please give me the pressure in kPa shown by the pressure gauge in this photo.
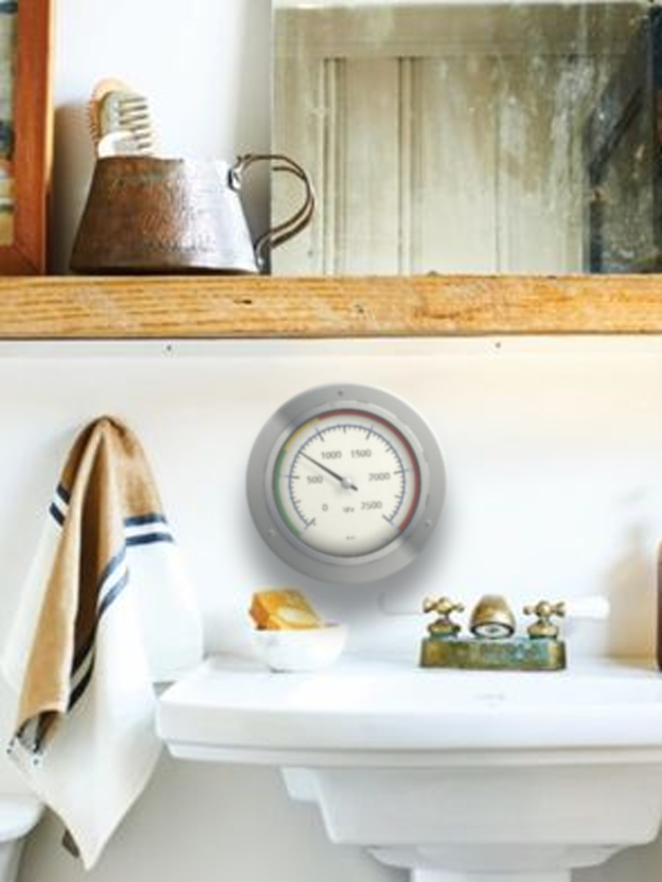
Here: 750 kPa
